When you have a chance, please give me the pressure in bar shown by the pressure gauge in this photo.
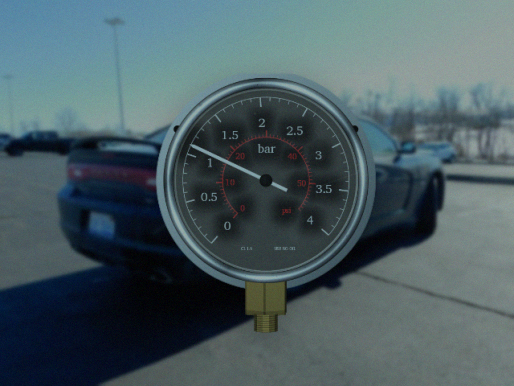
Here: 1.1 bar
